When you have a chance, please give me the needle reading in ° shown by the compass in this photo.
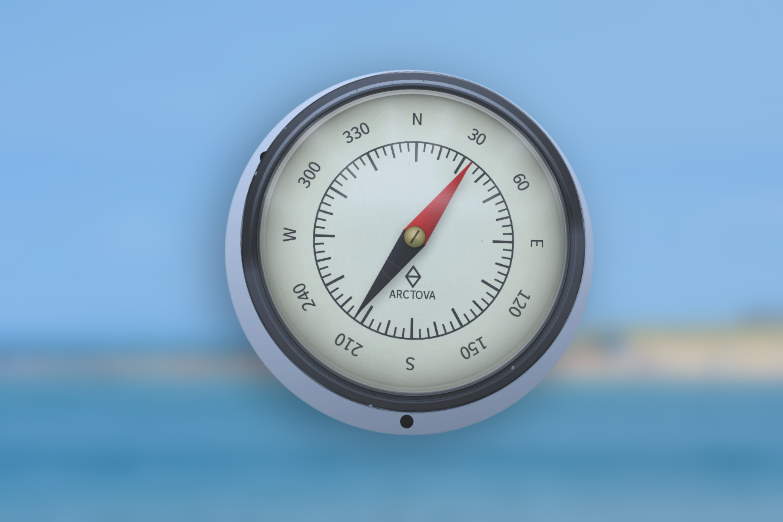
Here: 35 °
